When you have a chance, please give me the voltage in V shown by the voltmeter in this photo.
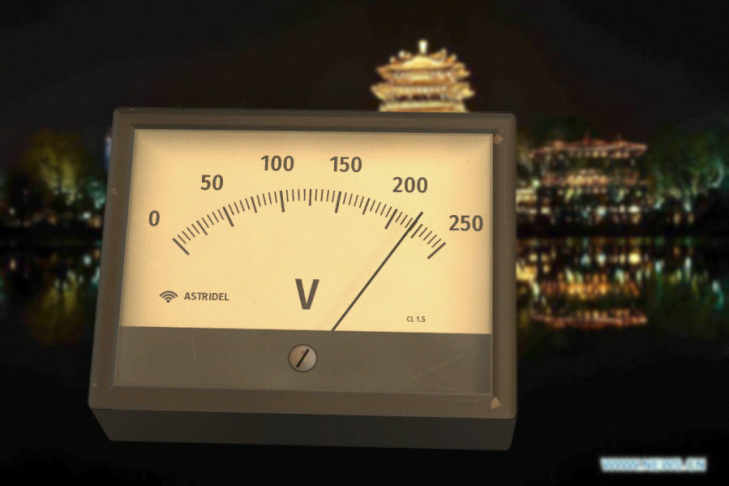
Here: 220 V
